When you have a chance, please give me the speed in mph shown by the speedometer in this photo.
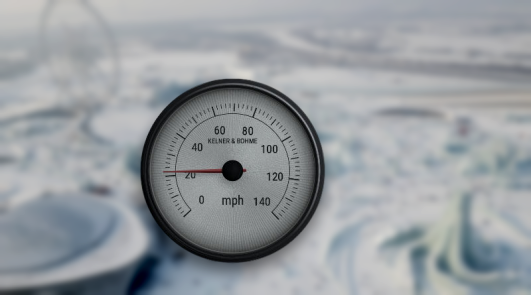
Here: 22 mph
